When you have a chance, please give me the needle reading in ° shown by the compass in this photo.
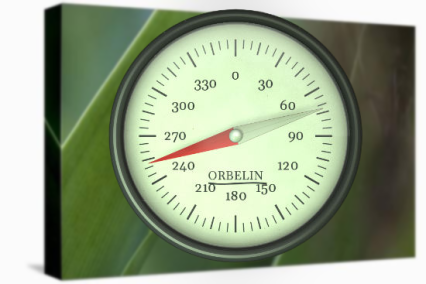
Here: 252.5 °
